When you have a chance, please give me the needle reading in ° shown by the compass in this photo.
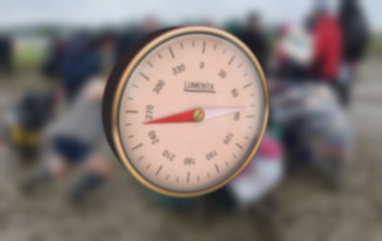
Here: 260 °
